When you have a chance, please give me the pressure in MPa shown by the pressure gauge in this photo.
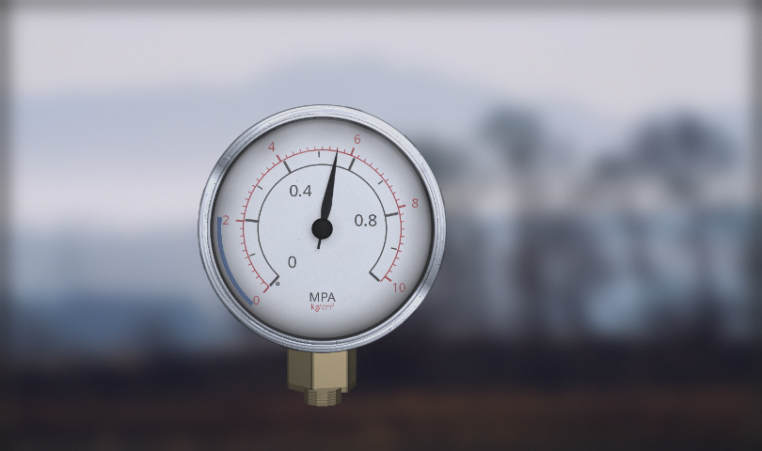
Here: 0.55 MPa
